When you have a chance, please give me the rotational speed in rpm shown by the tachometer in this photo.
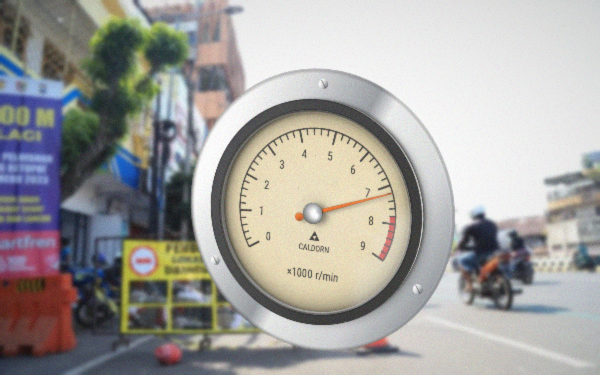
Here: 7200 rpm
